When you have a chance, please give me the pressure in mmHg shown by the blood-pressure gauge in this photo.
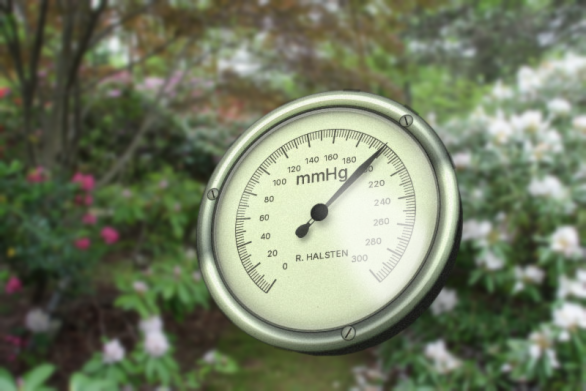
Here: 200 mmHg
